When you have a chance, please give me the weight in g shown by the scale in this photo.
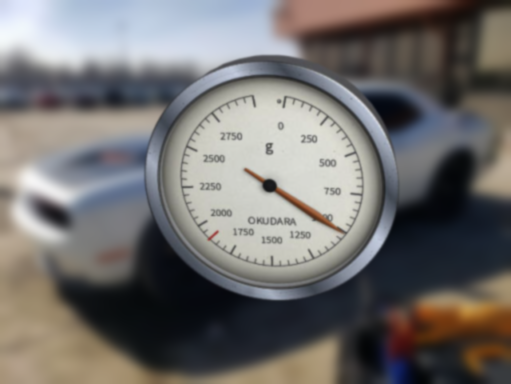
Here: 1000 g
